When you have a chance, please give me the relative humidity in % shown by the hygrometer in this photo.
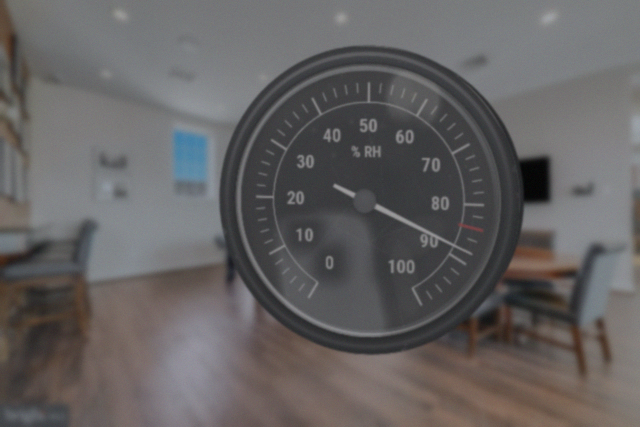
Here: 88 %
